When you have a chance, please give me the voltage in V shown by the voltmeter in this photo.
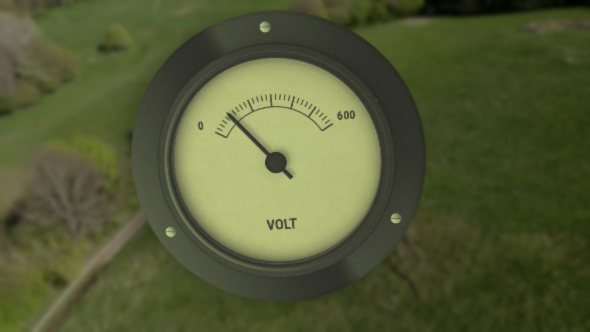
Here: 100 V
